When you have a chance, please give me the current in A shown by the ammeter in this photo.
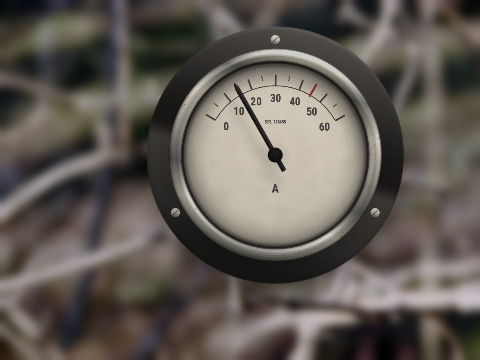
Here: 15 A
